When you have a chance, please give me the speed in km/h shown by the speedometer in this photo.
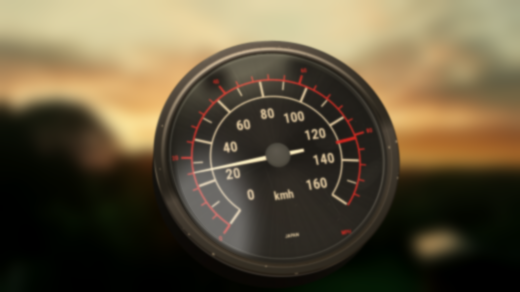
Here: 25 km/h
